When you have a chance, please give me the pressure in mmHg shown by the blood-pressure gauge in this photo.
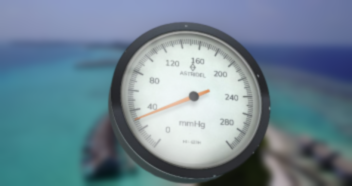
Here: 30 mmHg
